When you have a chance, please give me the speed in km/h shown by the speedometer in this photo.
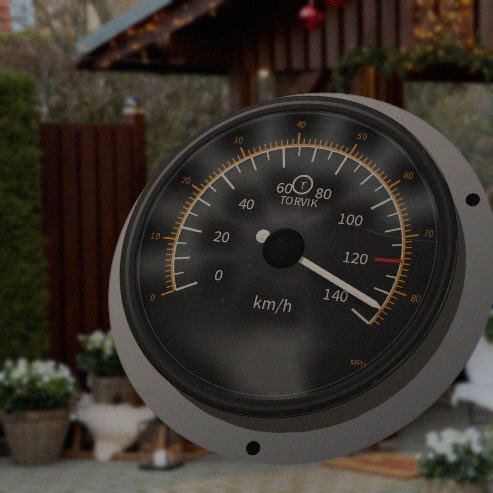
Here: 135 km/h
